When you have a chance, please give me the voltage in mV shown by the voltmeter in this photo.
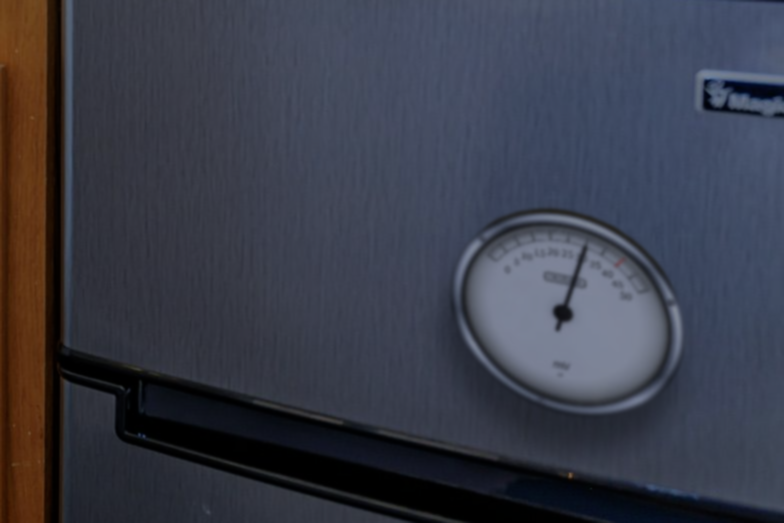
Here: 30 mV
